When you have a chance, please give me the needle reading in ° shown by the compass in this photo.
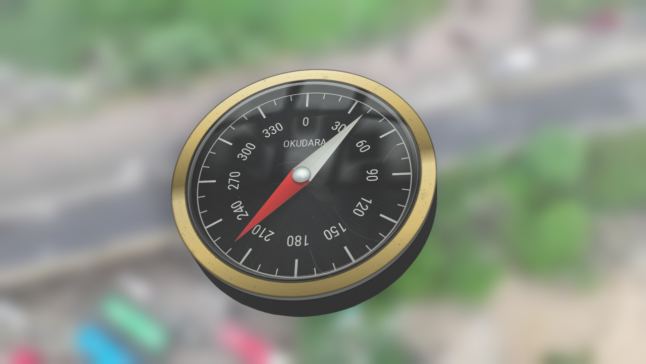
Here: 220 °
